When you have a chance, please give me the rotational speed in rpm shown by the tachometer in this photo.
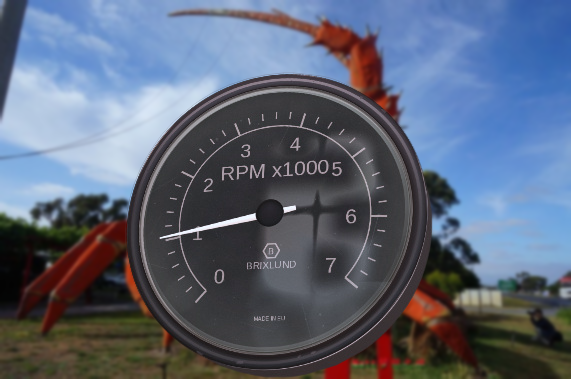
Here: 1000 rpm
